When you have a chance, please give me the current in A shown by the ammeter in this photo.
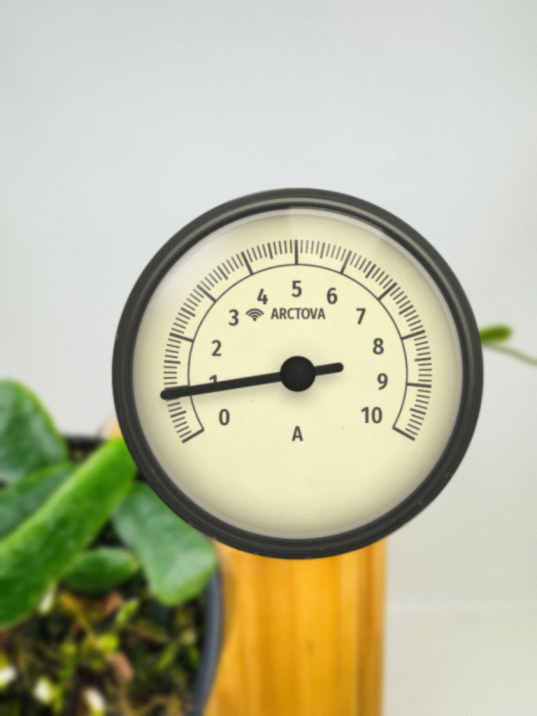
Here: 0.9 A
